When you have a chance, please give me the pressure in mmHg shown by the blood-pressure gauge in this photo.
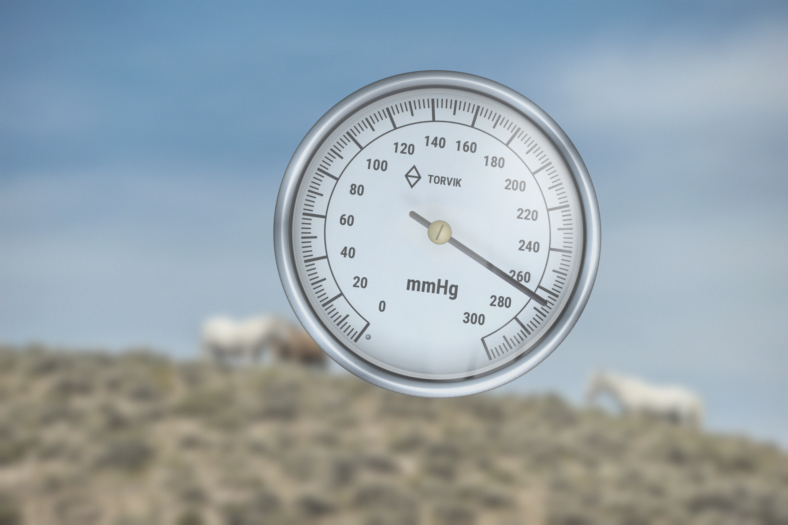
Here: 266 mmHg
